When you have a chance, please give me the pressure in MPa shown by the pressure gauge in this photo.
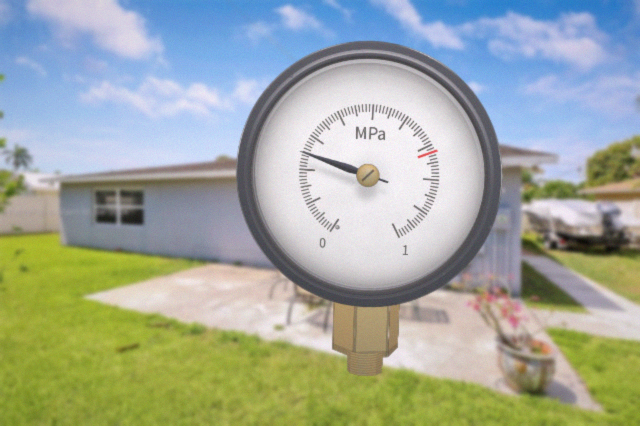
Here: 0.25 MPa
